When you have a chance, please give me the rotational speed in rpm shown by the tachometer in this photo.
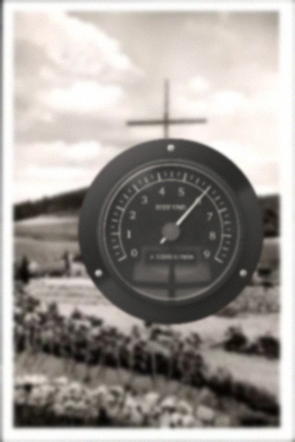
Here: 6000 rpm
